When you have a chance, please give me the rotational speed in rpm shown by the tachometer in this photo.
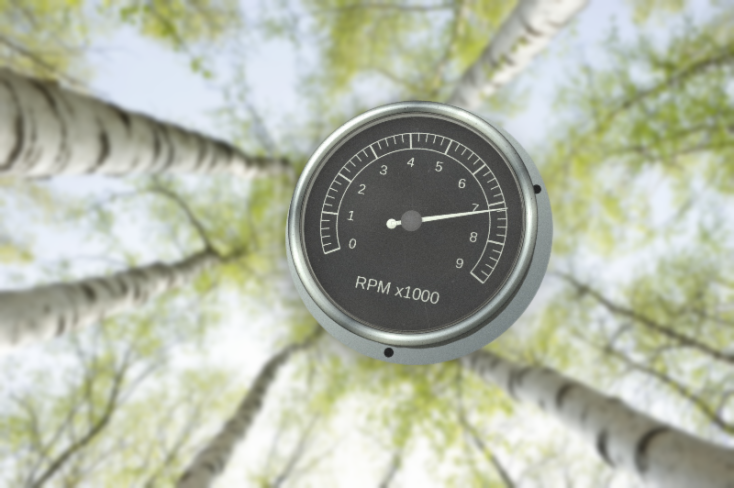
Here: 7200 rpm
